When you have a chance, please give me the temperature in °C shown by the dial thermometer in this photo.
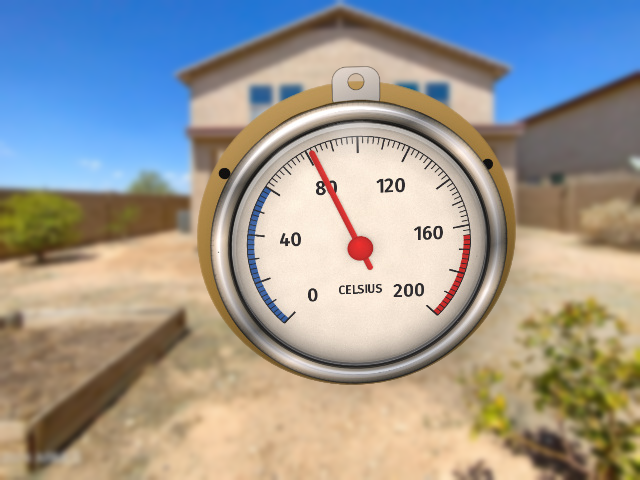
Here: 82 °C
